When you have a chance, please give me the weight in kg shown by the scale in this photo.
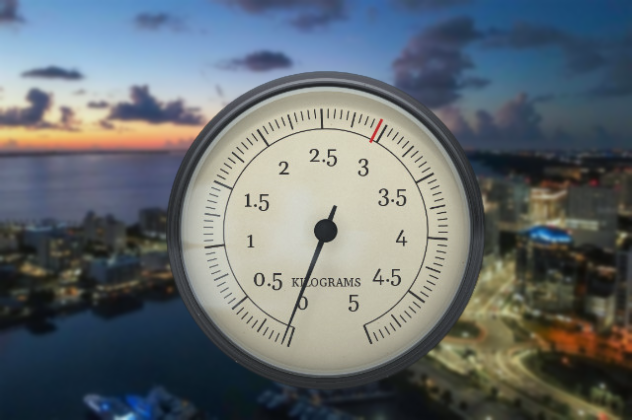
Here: 0.05 kg
